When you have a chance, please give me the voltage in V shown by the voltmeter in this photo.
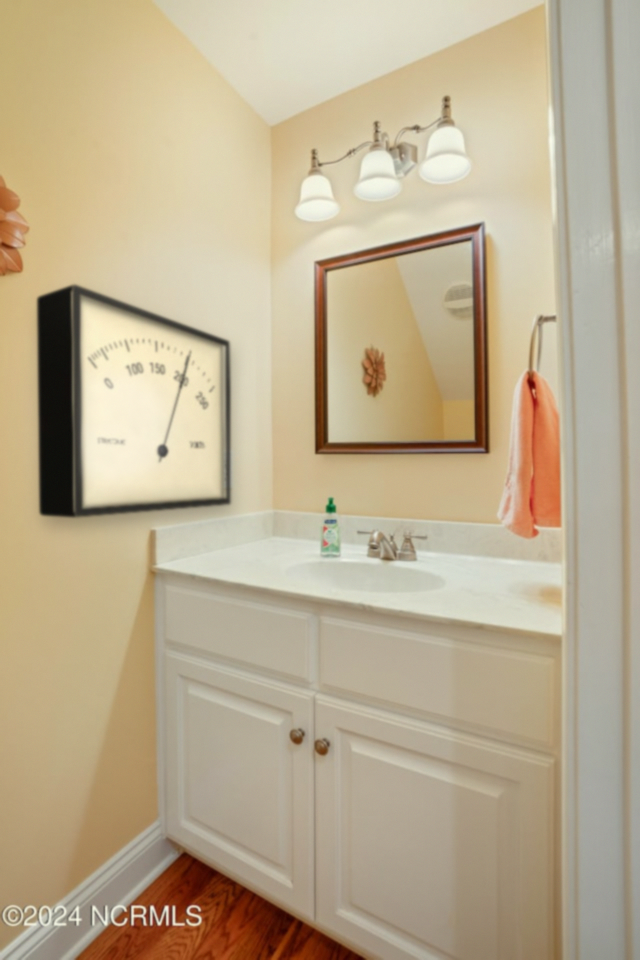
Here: 200 V
